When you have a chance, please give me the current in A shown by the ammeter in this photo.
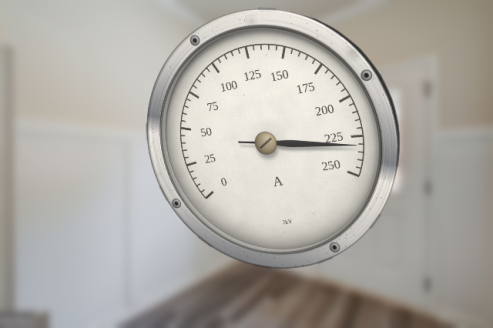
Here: 230 A
